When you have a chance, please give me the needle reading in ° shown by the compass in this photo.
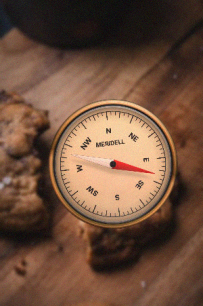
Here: 110 °
